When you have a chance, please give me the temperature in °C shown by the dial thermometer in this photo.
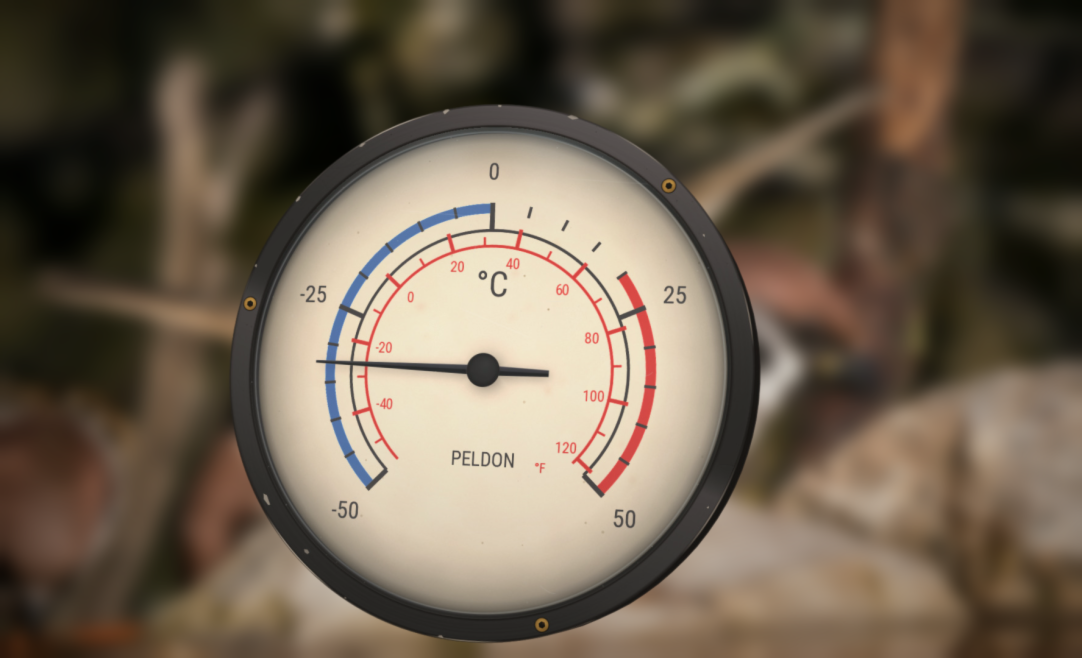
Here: -32.5 °C
